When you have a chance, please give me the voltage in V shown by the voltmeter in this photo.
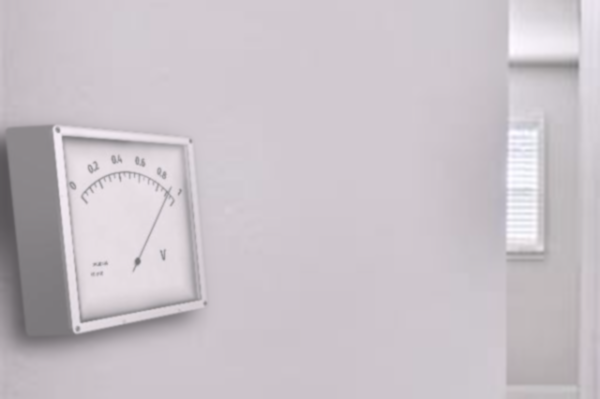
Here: 0.9 V
